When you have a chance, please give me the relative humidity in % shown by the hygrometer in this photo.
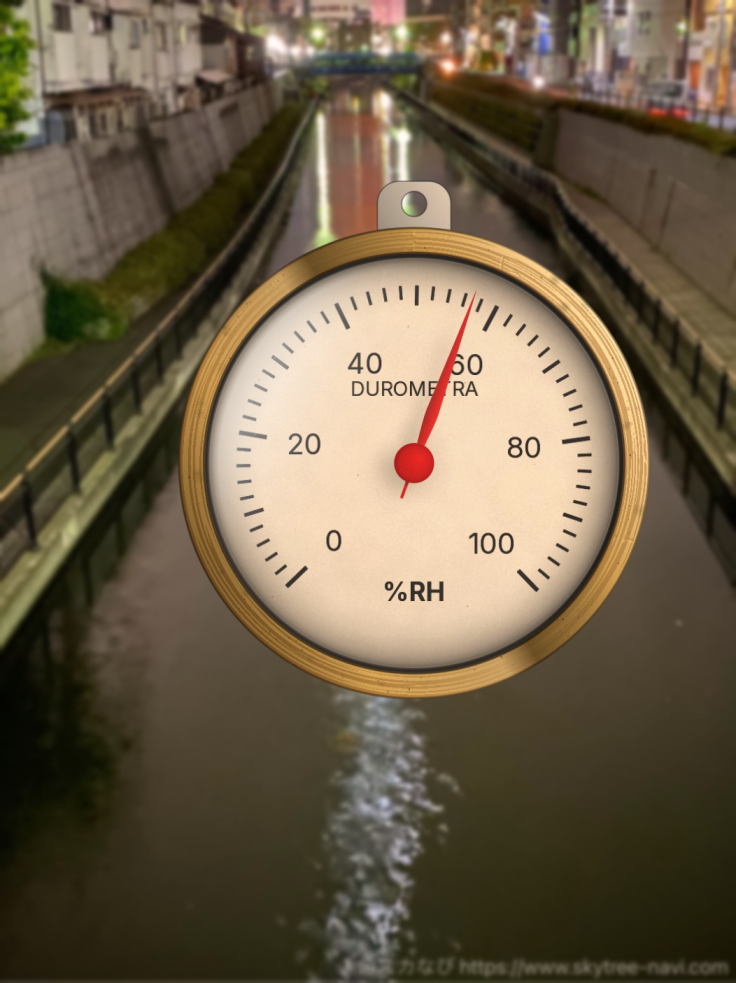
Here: 57 %
